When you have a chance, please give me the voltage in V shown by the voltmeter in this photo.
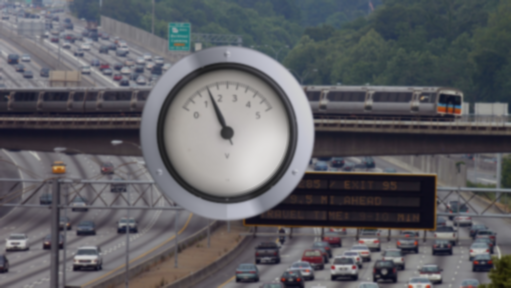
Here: 1.5 V
